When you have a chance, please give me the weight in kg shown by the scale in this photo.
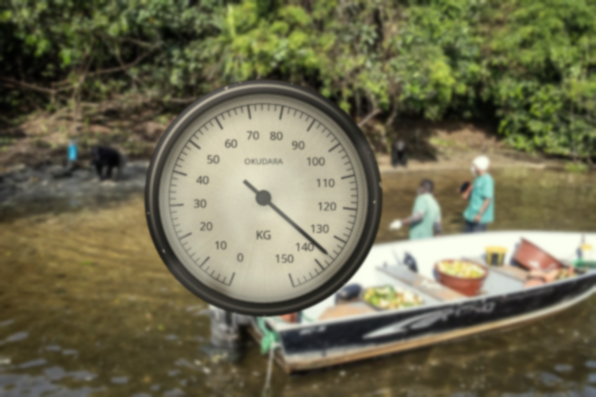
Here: 136 kg
